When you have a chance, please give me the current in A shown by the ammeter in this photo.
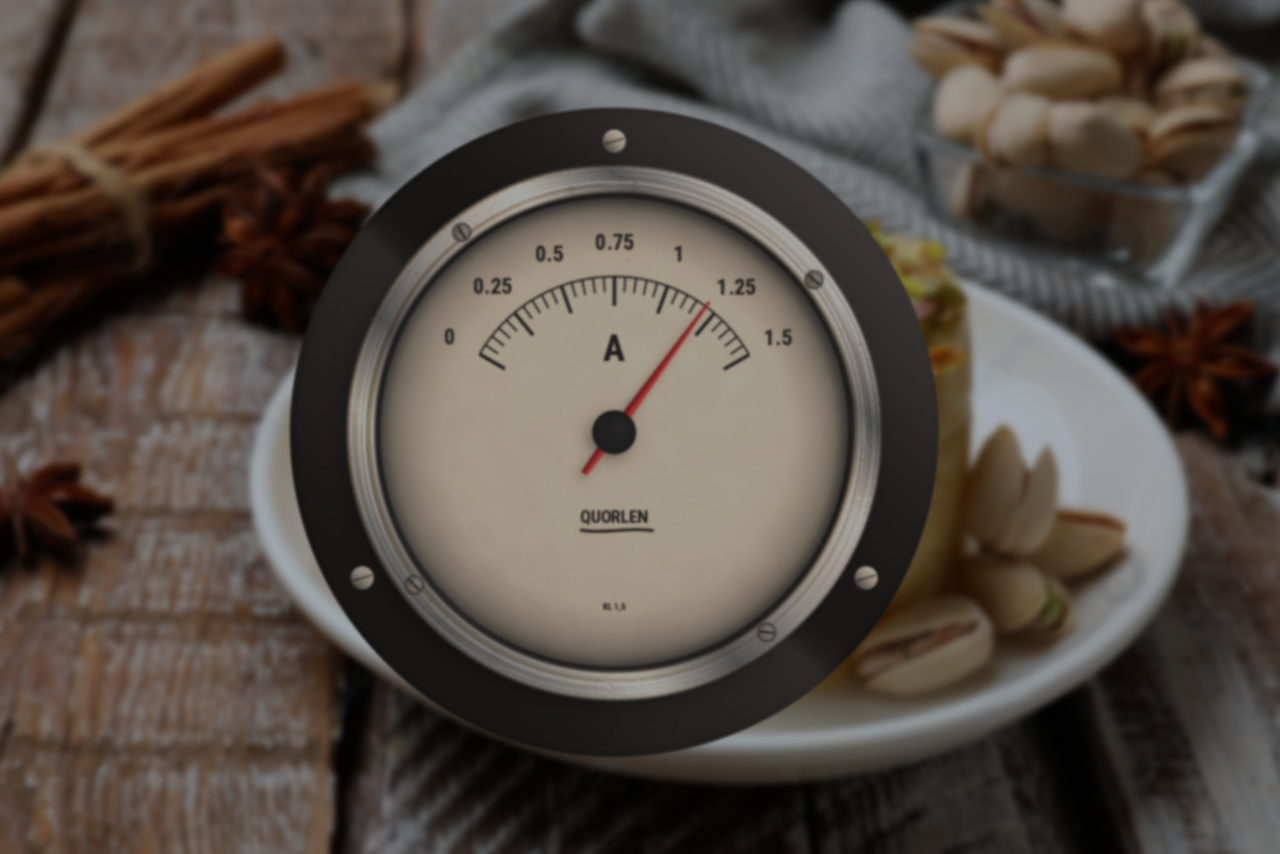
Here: 1.2 A
